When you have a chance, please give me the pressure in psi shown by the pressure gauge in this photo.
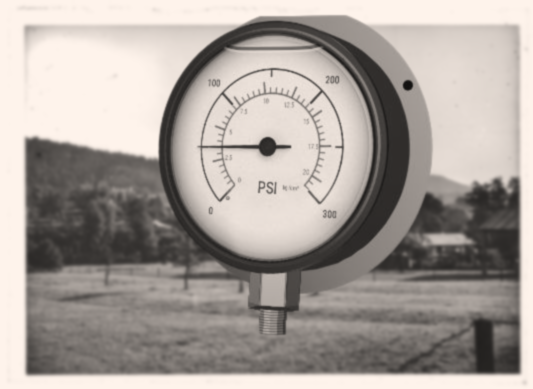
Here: 50 psi
